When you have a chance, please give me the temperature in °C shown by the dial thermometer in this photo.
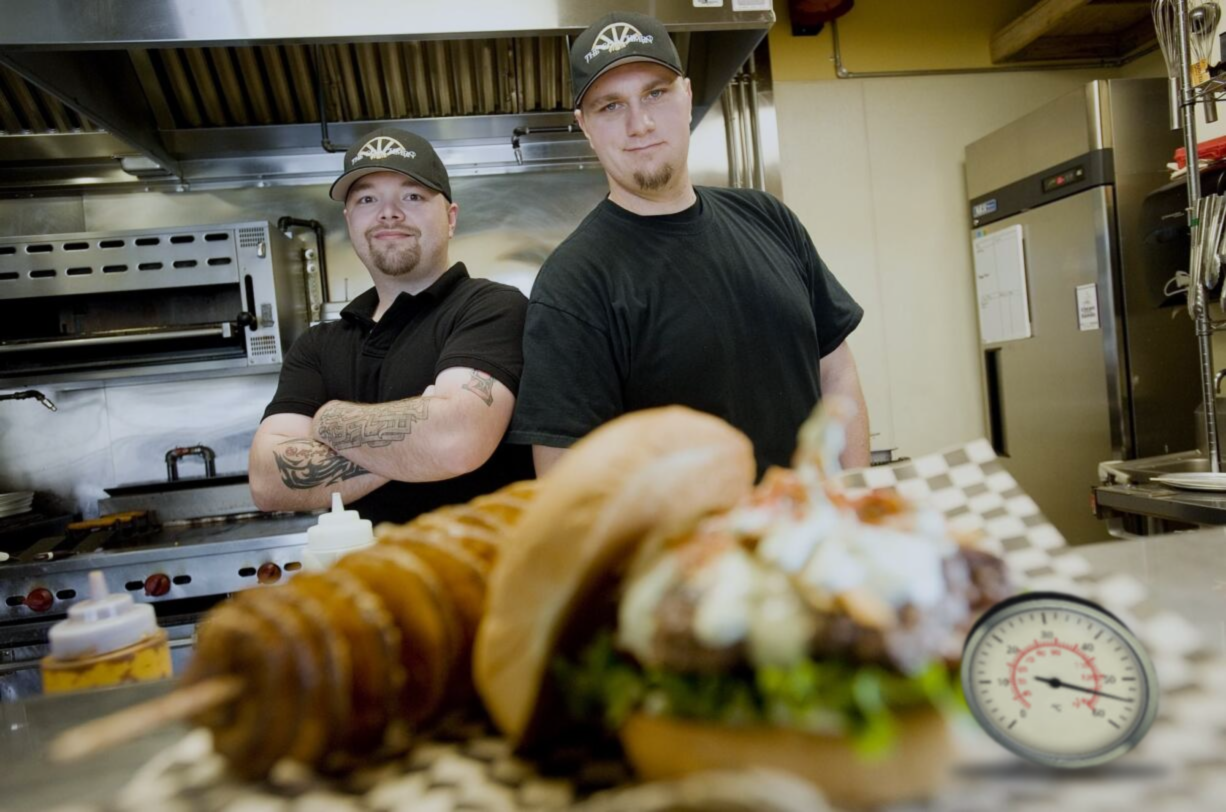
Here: 54 °C
